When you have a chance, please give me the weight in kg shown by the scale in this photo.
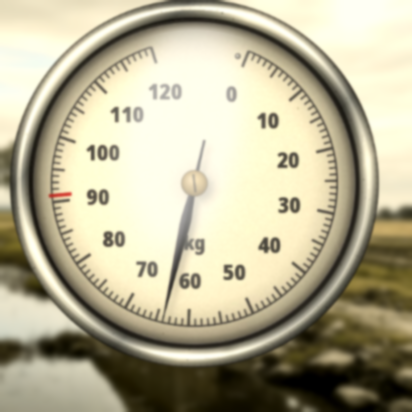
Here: 64 kg
